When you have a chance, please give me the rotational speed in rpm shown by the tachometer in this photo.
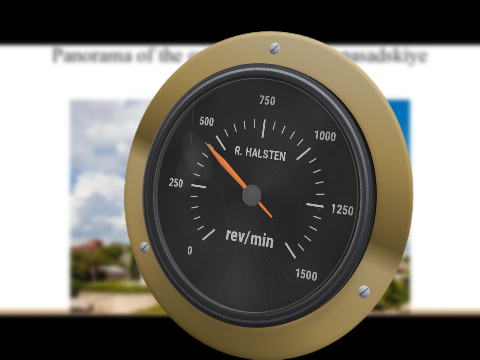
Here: 450 rpm
